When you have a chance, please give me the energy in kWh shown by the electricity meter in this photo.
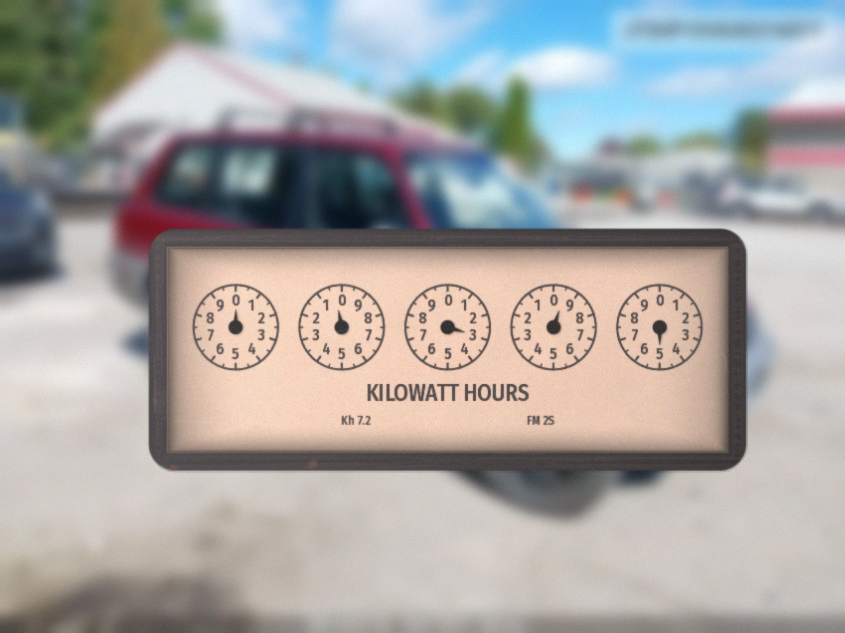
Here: 295 kWh
